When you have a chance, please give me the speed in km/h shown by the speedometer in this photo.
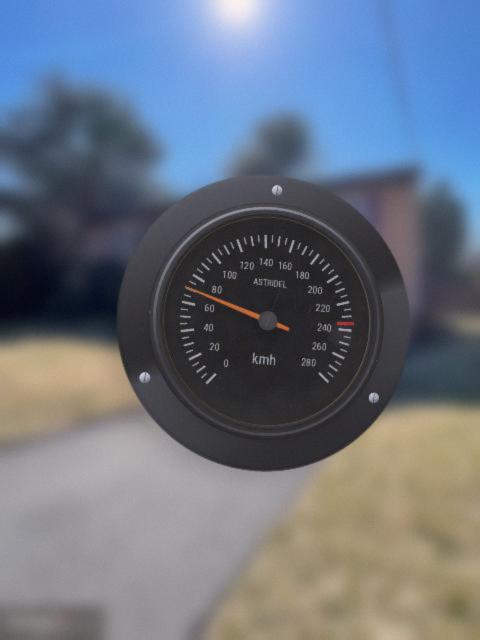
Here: 70 km/h
